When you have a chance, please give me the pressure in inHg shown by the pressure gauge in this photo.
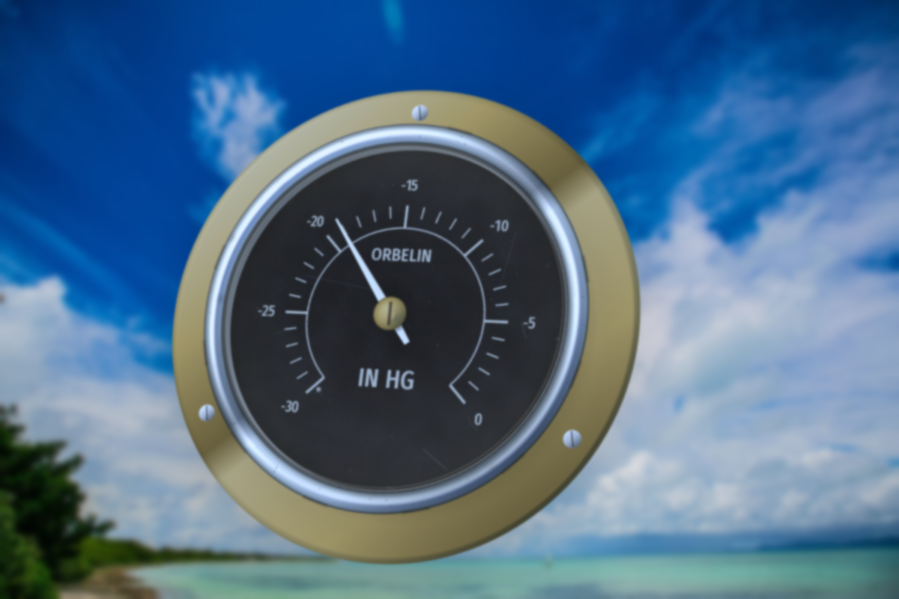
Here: -19 inHg
